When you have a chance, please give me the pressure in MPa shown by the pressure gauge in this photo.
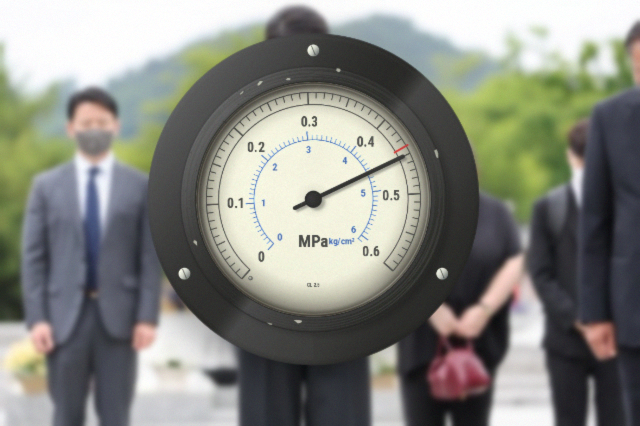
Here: 0.45 MPa
